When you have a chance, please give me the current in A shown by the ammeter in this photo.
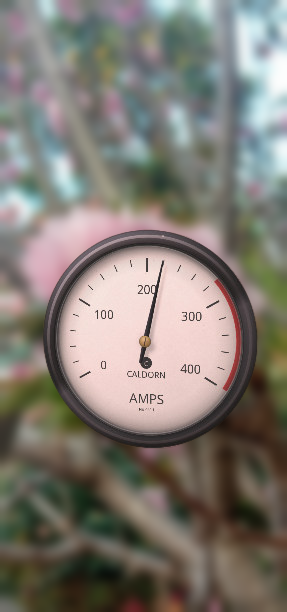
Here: 220 A
